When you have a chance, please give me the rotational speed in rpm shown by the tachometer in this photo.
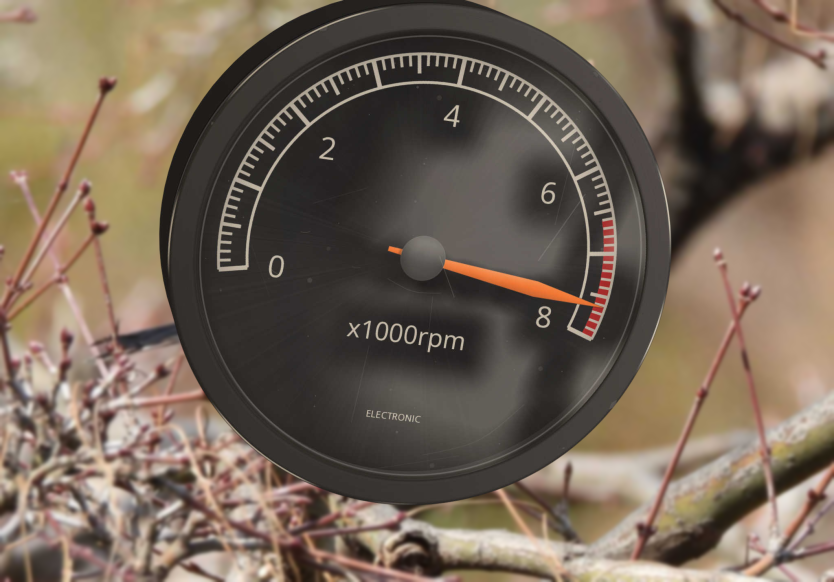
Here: 7600 rpm
